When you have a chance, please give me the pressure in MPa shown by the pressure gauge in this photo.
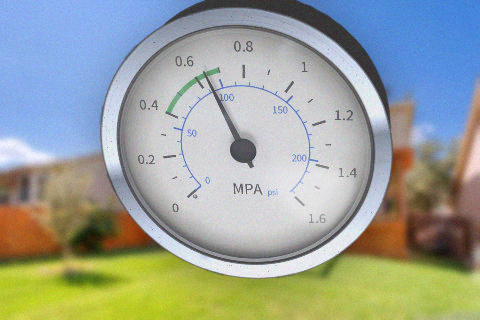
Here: 0.65 MPa
